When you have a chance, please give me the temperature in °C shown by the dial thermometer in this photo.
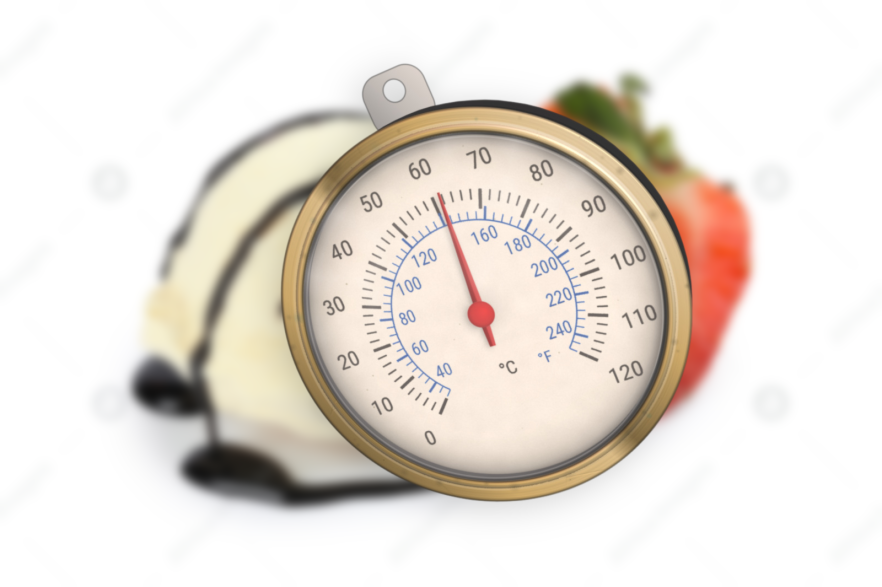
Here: 62 °C
